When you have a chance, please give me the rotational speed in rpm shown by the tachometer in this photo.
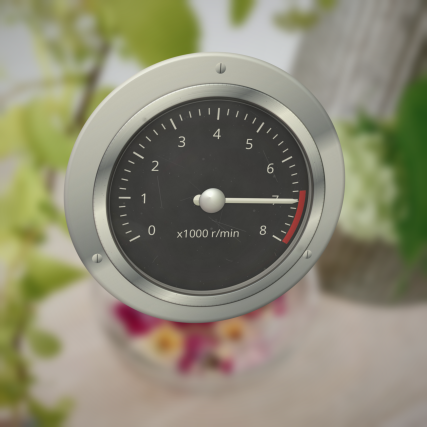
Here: 7000 rpm
